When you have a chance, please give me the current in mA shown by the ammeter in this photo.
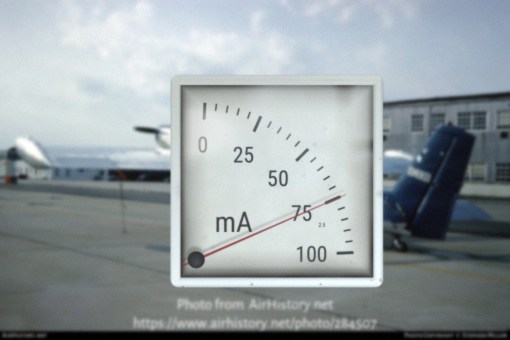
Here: 75 mA
